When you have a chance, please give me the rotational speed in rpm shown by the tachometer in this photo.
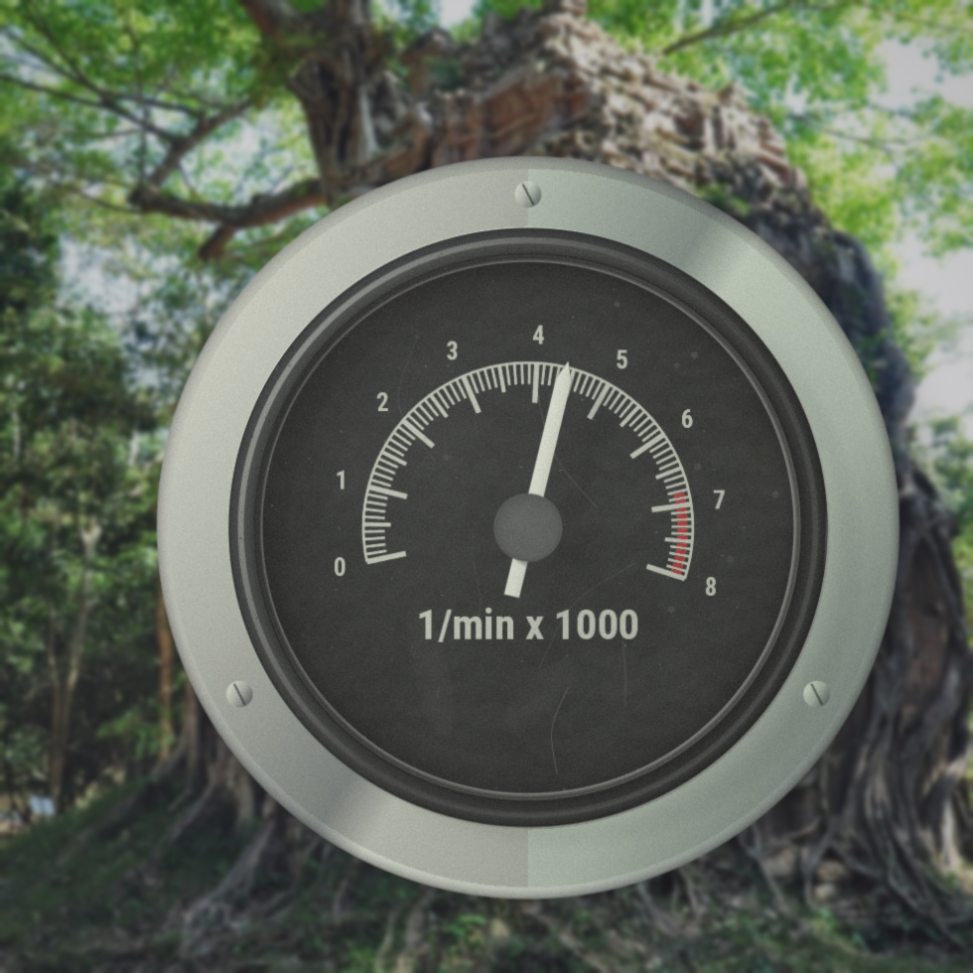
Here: 4400 rpm
